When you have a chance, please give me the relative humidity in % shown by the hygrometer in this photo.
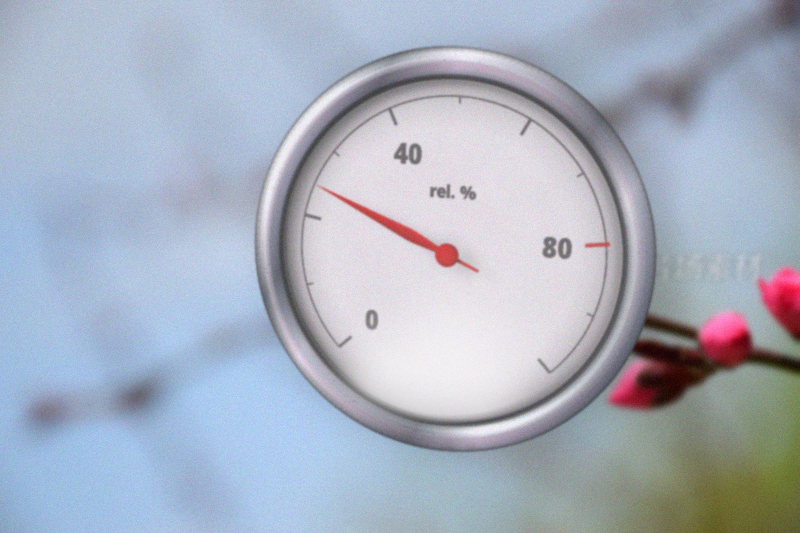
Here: 25 %
